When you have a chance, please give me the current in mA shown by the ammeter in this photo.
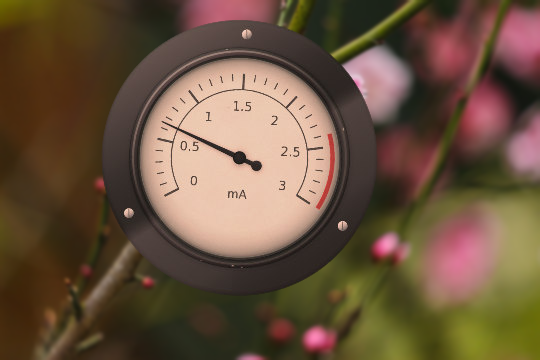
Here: 0.65 mA
